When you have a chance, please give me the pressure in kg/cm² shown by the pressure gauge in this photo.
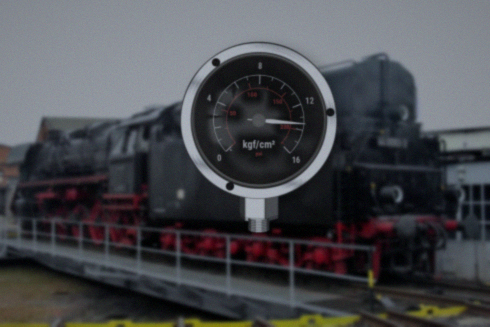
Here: 13.5 kg/cm²
